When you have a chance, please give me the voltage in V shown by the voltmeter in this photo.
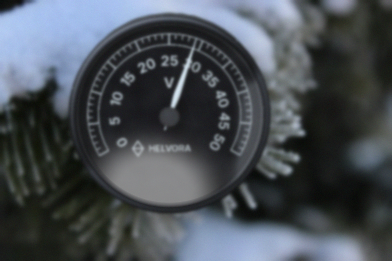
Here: 29 V
